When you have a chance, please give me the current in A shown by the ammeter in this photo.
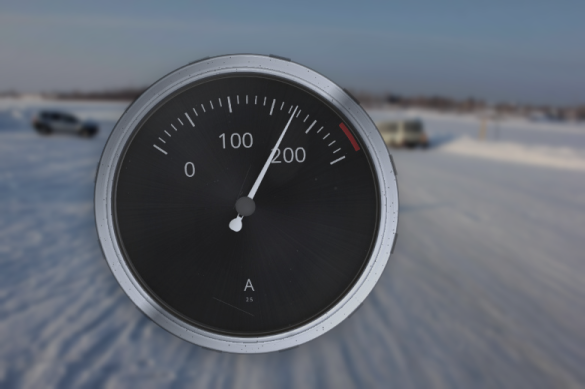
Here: 175 A
